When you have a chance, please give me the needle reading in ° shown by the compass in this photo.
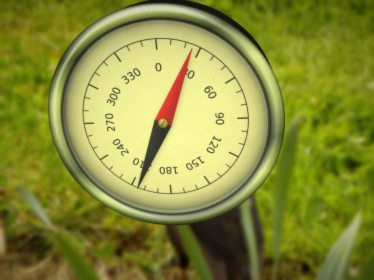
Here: 25 °
